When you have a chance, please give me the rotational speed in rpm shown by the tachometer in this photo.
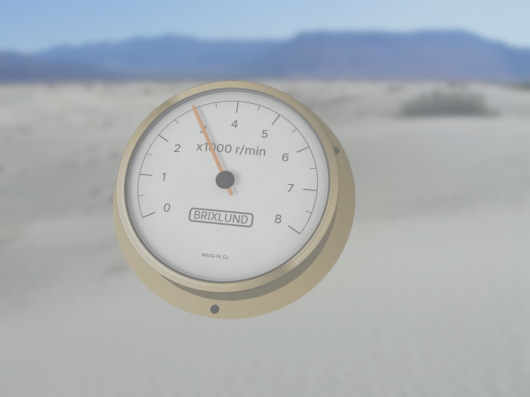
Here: 3000 rpm
